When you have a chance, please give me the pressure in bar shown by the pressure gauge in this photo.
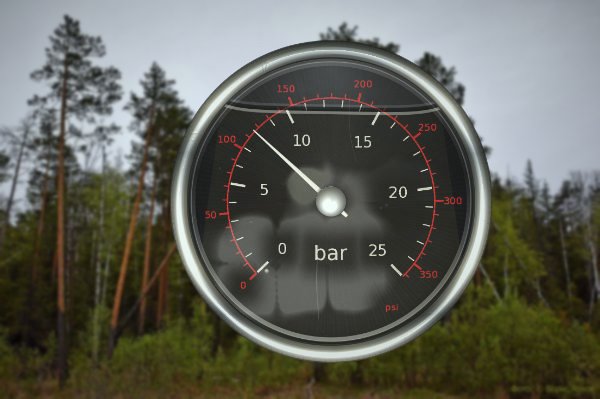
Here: 8 bar
